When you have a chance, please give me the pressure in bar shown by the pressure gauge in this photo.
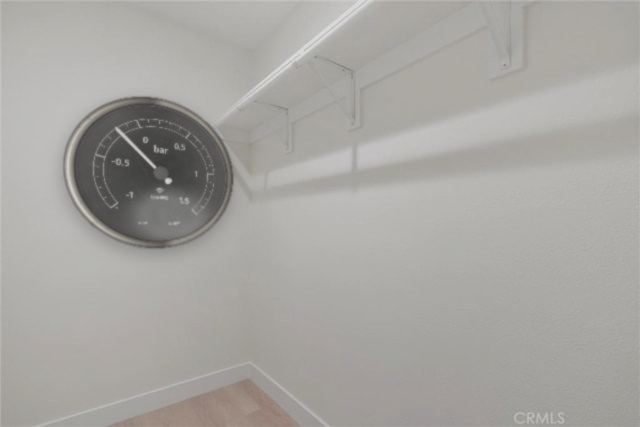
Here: -0.2 bar
